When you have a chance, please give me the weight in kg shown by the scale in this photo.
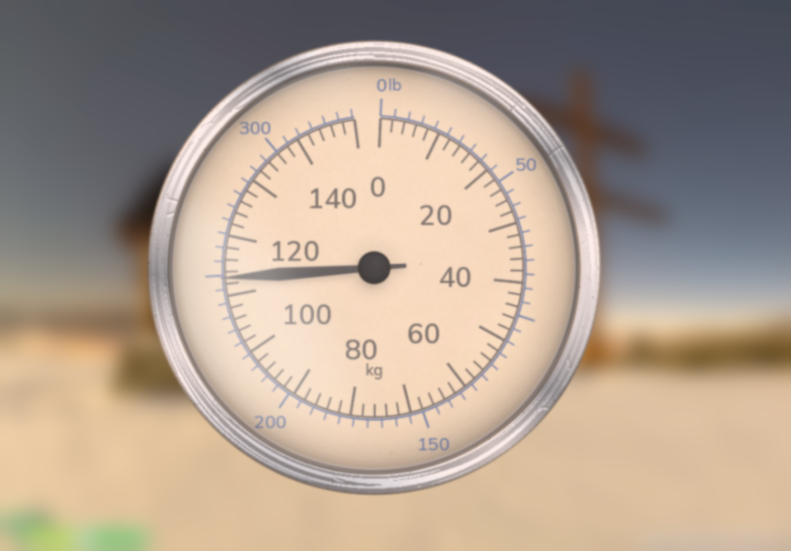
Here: 113 kg
